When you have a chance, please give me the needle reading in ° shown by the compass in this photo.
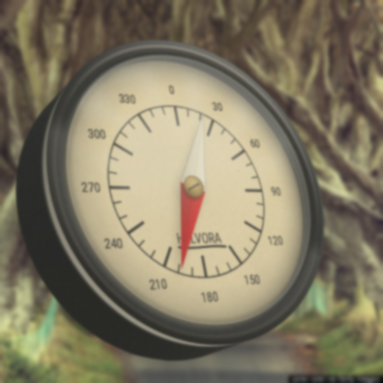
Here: 200 °
